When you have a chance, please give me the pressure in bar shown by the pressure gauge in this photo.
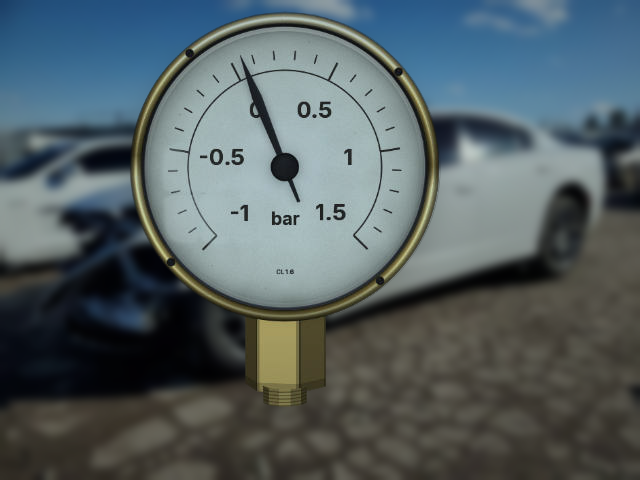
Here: 0.05 bar
